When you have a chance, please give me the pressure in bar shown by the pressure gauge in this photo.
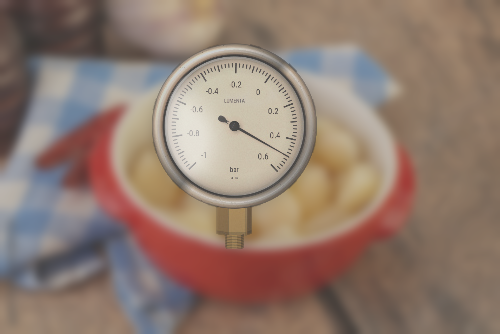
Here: 0.5 bar
